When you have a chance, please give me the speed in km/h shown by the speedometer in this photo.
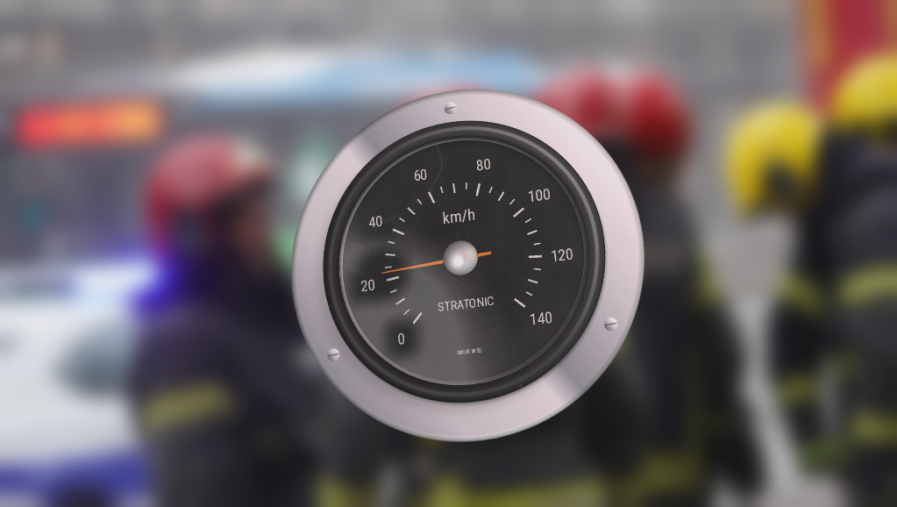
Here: 22.5 km/h
